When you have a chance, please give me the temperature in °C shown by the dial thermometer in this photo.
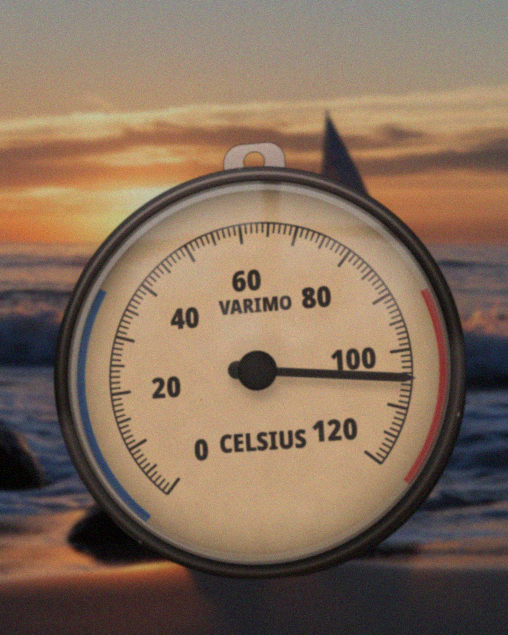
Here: 105 °C
